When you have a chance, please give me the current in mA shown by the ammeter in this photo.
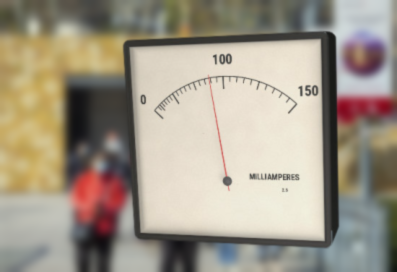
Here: 90 mA
